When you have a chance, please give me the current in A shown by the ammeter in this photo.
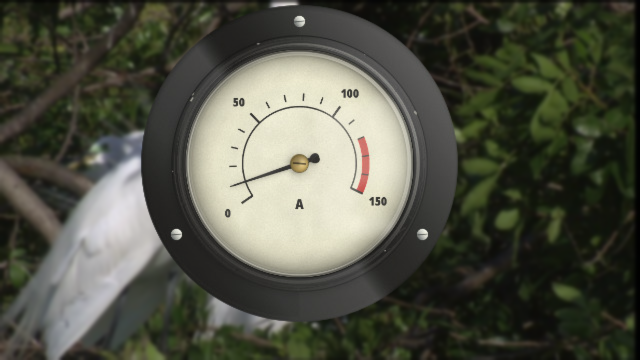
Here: 10 A
